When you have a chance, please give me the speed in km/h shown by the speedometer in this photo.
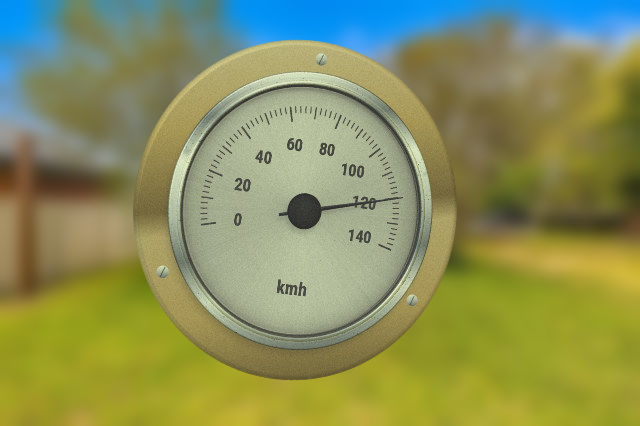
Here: 120 km/h
